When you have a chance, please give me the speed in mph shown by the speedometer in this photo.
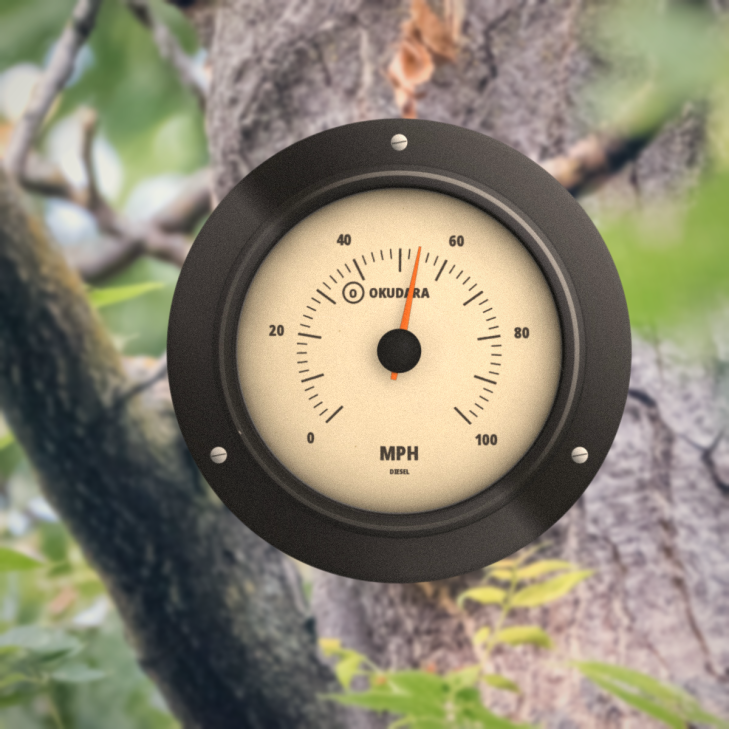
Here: 54 mph
